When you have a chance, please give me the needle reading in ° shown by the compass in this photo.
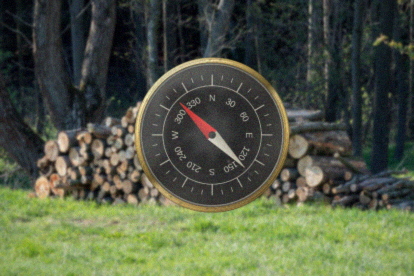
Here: 315 °
